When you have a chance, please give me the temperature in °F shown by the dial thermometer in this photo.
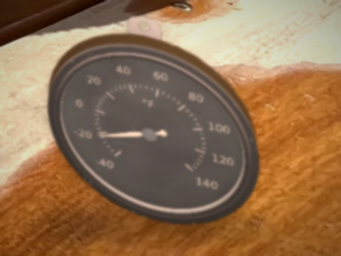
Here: -20 °F
